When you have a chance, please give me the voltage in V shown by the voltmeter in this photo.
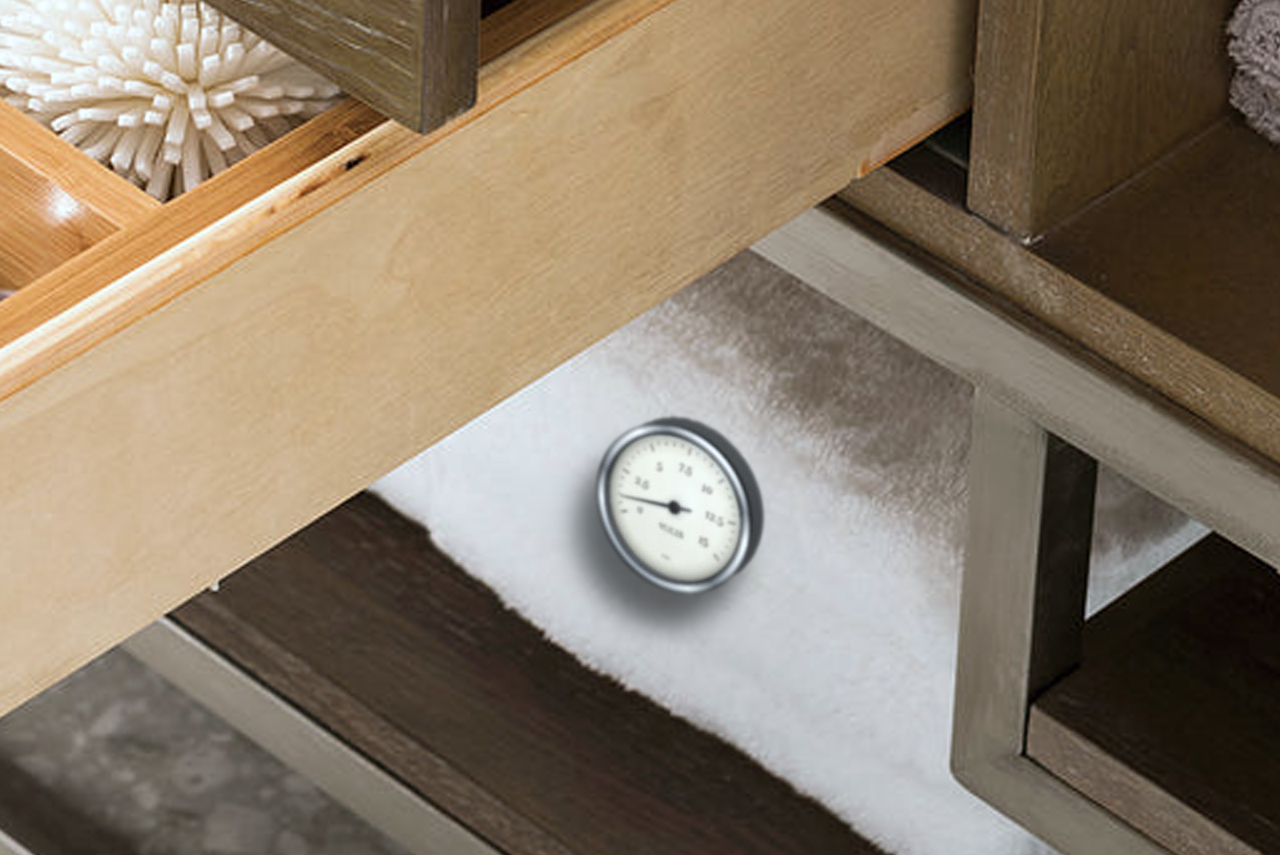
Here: 1 V
